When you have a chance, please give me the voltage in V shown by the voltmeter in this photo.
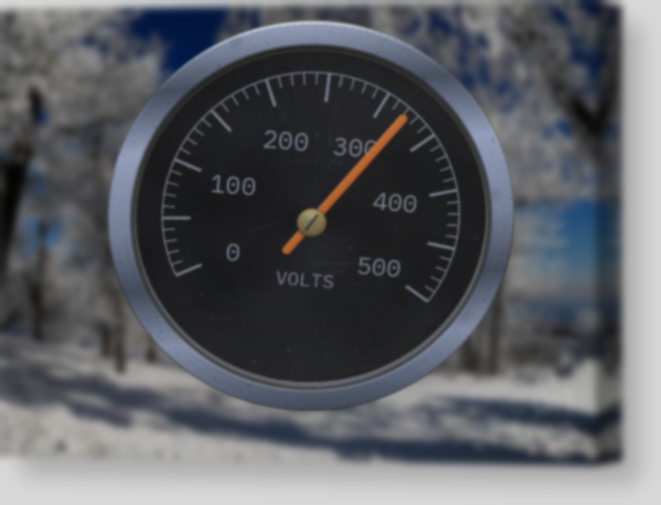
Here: 320 V
